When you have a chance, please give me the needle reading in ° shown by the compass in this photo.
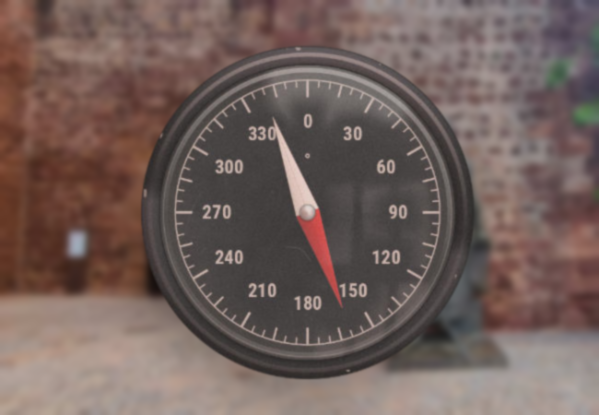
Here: 160 °
